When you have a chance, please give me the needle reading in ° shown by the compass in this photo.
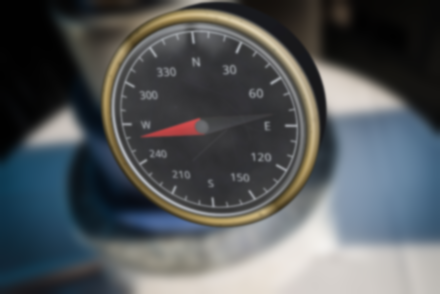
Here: 260 °
